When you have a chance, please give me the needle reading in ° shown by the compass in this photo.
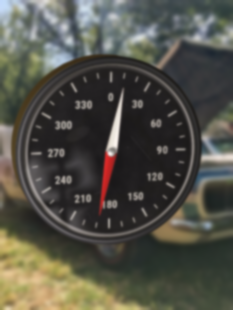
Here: 190 °
